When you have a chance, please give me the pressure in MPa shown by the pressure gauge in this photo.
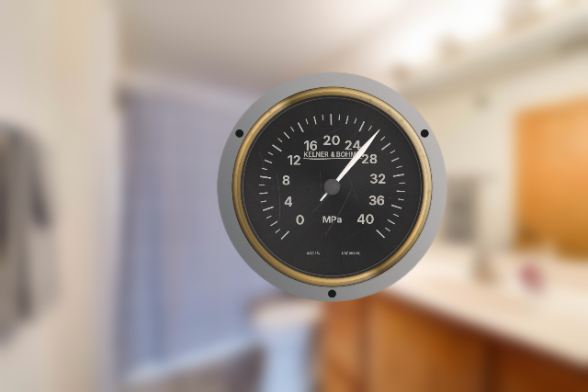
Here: 26 MPa
